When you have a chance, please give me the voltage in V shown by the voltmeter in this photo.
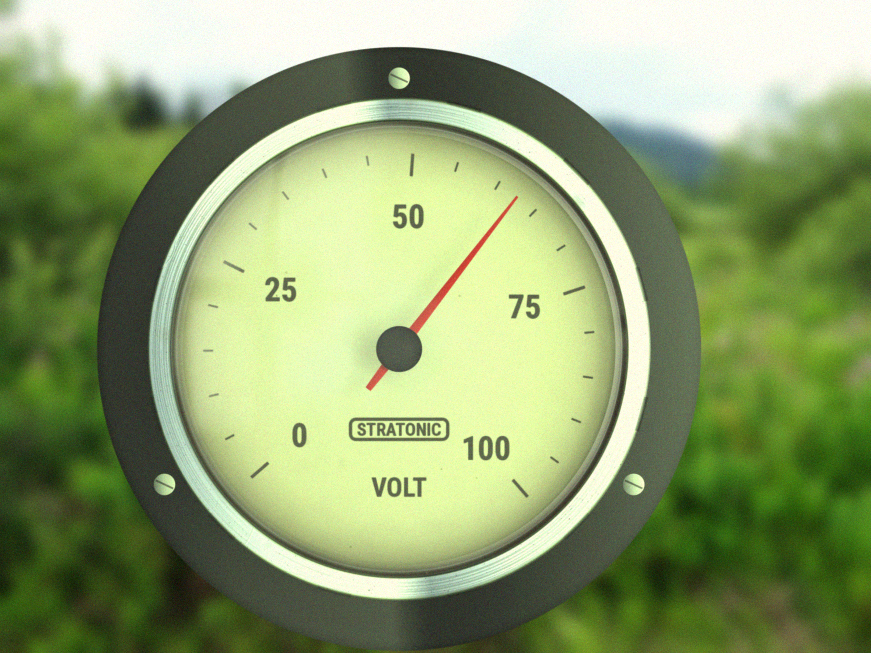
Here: 62.5 V
